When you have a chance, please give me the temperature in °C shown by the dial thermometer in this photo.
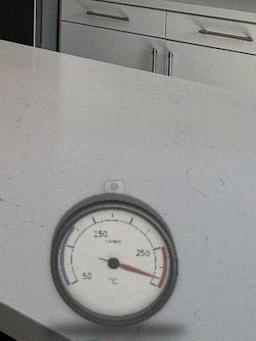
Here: 287.5 °C
